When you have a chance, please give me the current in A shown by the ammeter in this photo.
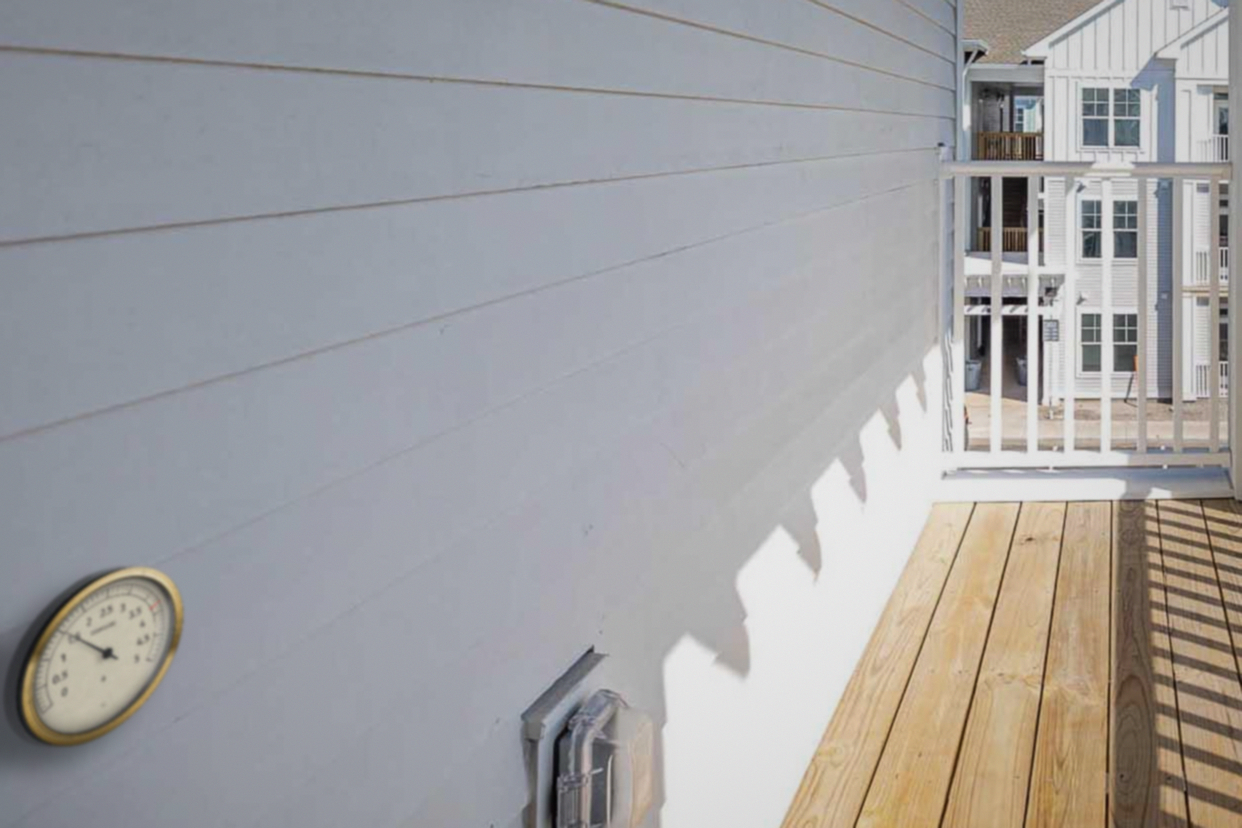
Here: 1.5 A
